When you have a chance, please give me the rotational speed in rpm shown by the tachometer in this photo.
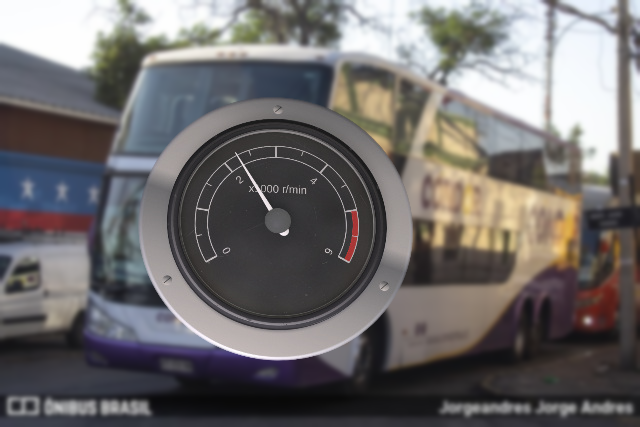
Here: 2250 rpm
